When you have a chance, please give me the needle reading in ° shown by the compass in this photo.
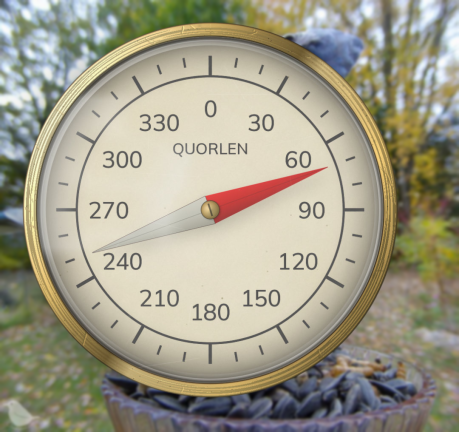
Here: 70 °
